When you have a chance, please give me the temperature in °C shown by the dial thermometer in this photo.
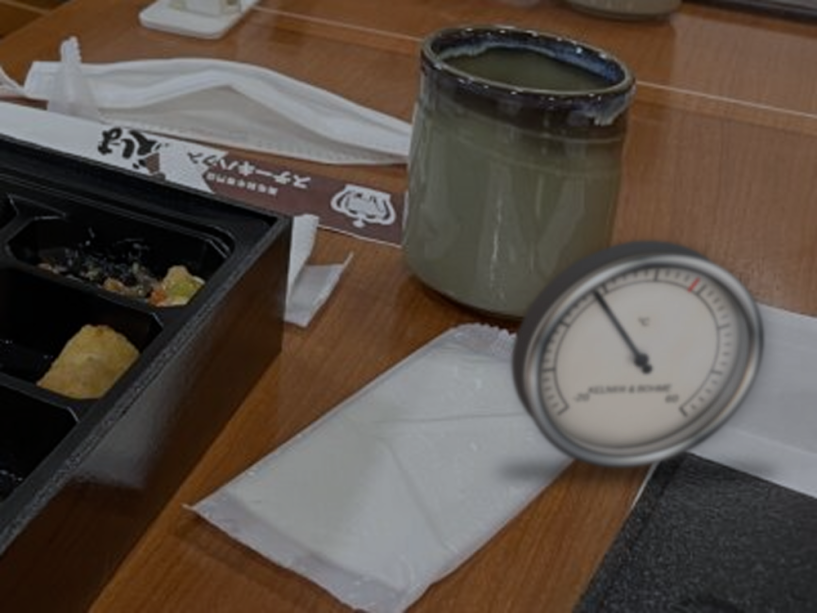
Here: 8 °C
